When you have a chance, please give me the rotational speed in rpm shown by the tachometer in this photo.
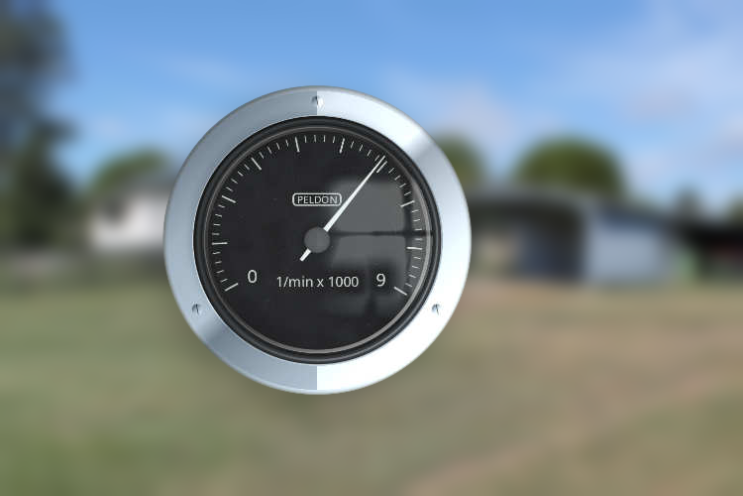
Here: 5900 rpm
